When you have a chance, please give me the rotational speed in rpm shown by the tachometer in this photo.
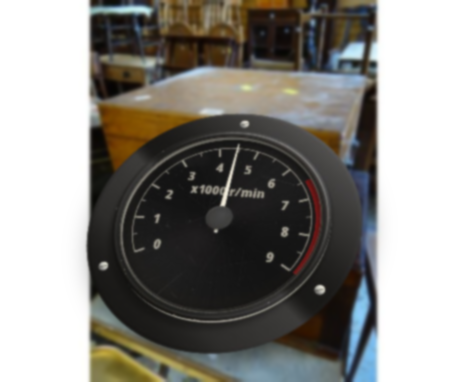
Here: 4500 rpm
